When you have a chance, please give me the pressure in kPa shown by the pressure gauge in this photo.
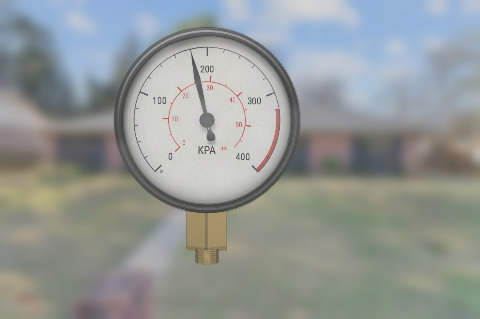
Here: 180 kPa
